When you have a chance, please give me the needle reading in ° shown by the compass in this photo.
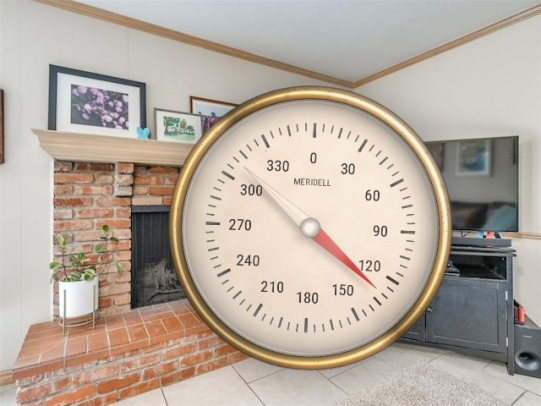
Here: 130 °
